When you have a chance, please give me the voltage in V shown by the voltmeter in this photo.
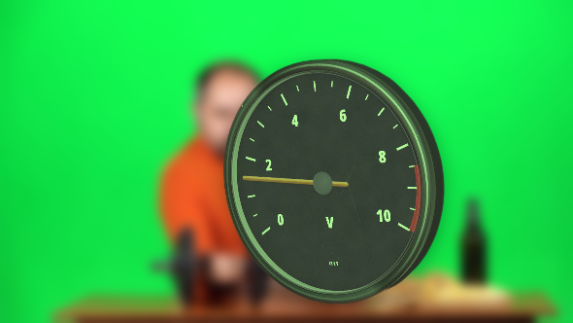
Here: 1.5 V
